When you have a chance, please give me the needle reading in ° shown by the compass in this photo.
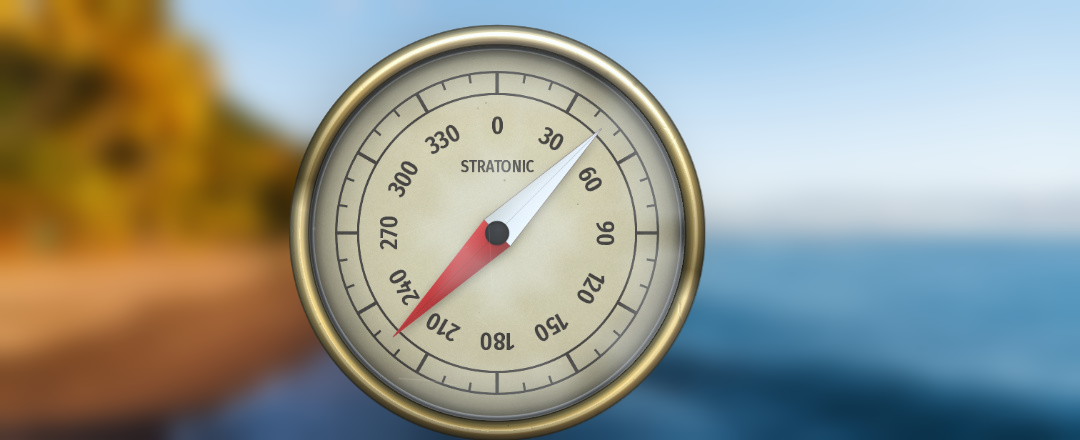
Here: 225 °
